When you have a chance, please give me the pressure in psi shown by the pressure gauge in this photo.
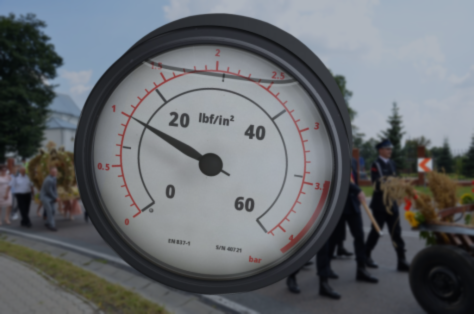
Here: 15 psi
